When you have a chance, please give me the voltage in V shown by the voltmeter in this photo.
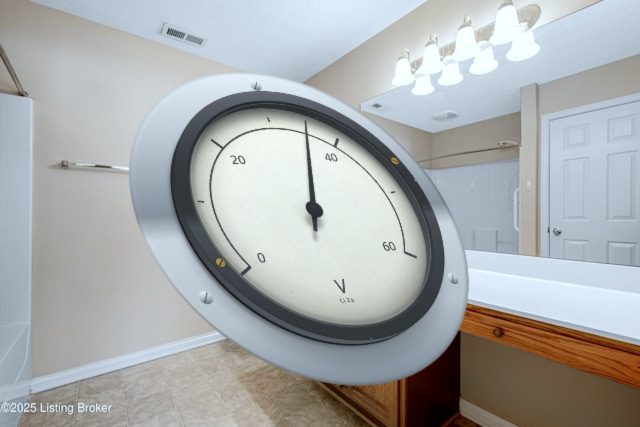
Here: 35 V
